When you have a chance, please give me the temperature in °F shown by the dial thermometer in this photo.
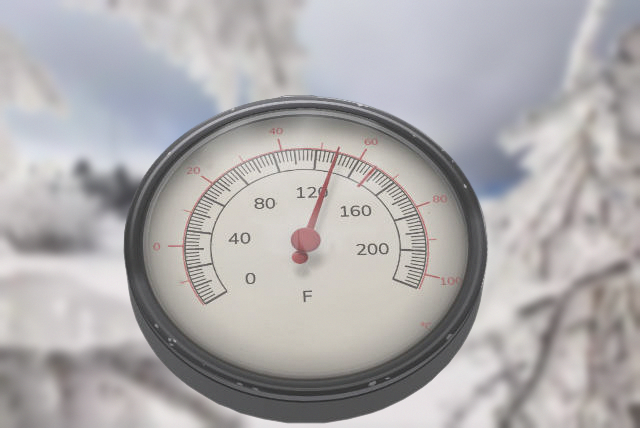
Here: 130 °F
